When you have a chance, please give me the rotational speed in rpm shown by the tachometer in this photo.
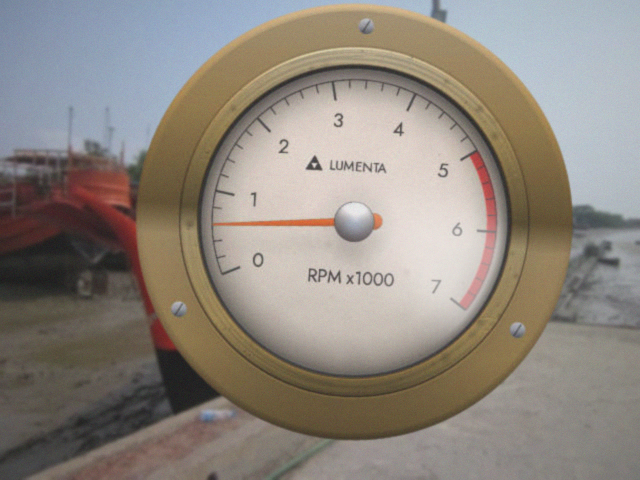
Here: 600 rpm
